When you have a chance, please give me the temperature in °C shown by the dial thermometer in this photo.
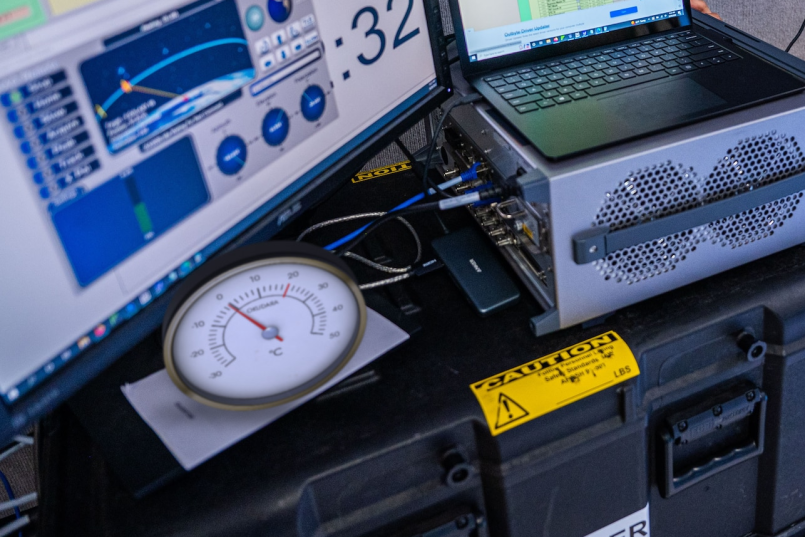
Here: 0 °C
